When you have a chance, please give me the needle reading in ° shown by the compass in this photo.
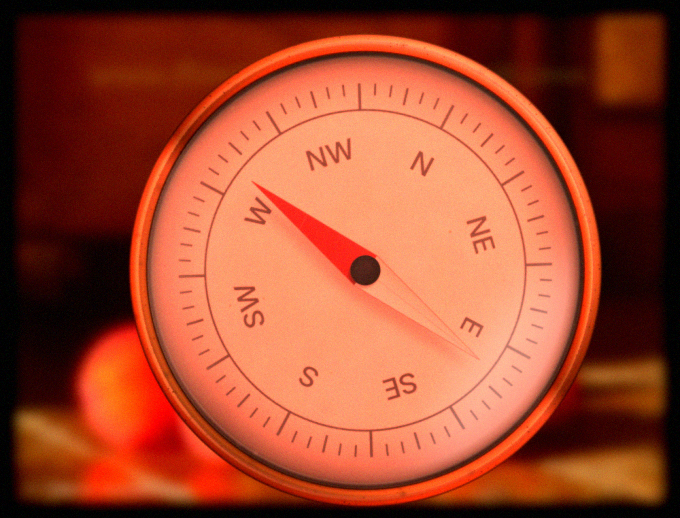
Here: 280 °
